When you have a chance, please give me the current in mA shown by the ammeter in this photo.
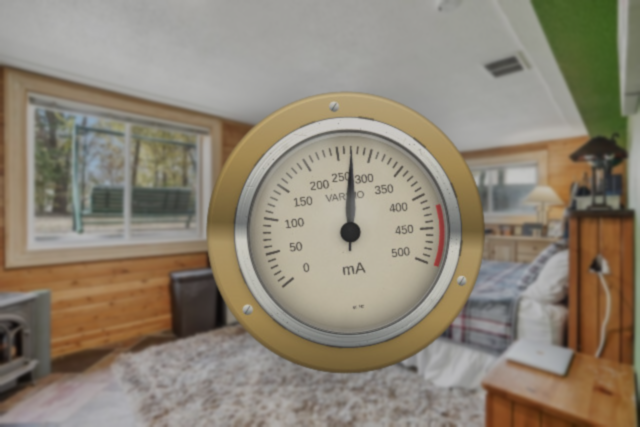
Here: 270 mA
